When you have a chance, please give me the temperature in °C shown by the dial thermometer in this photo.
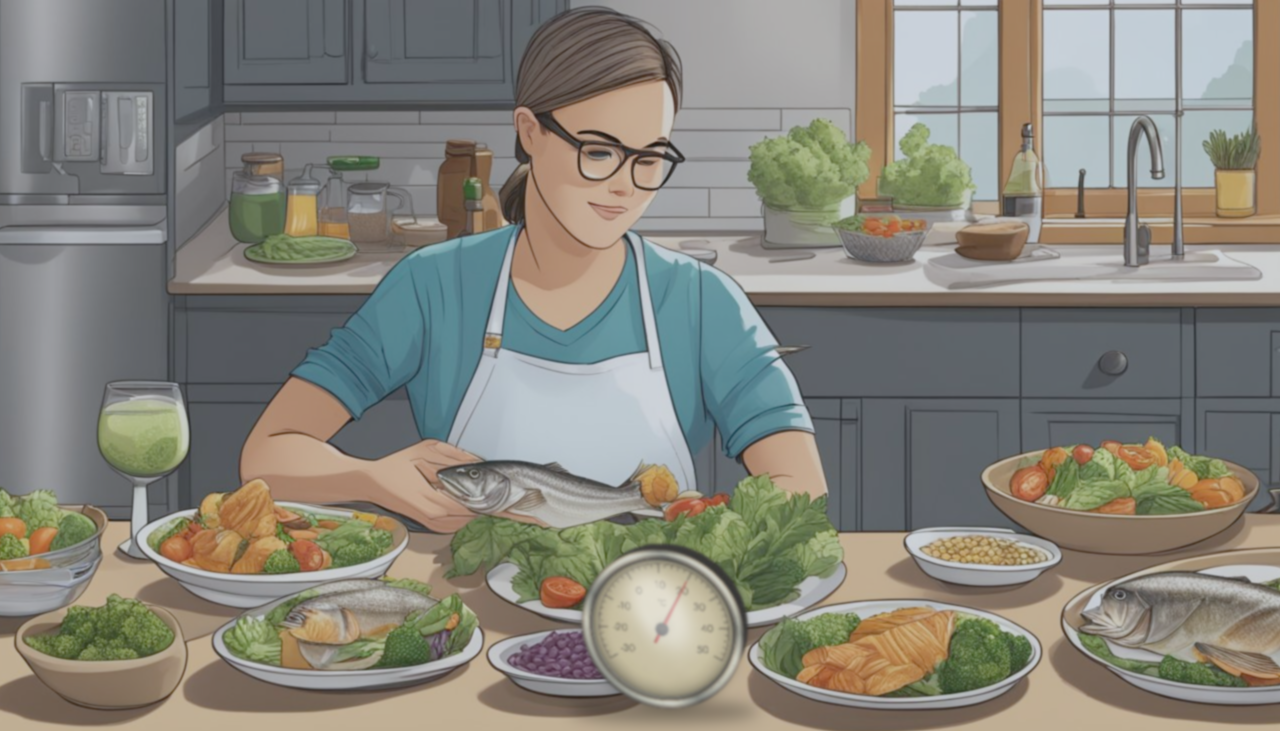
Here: 20 °C
